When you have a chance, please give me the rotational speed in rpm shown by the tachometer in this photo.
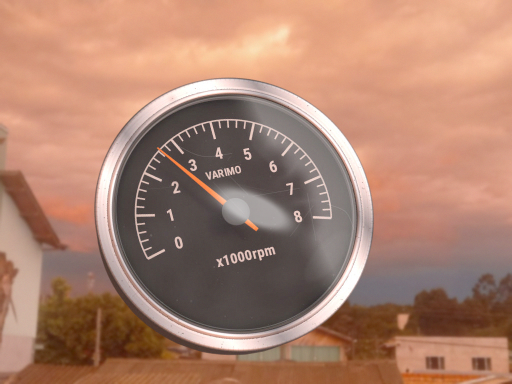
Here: 2600 rpm
